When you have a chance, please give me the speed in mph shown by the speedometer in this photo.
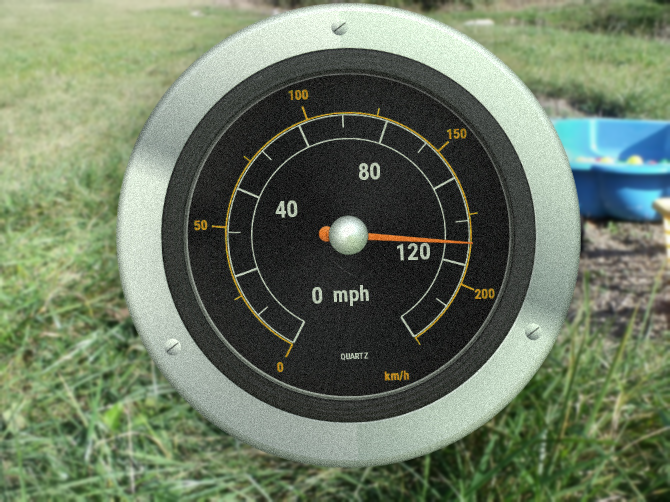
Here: 115 mph
